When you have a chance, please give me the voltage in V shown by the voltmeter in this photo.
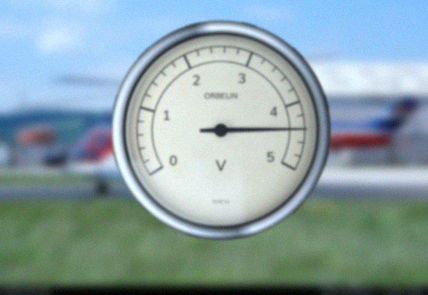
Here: 4.4 V
